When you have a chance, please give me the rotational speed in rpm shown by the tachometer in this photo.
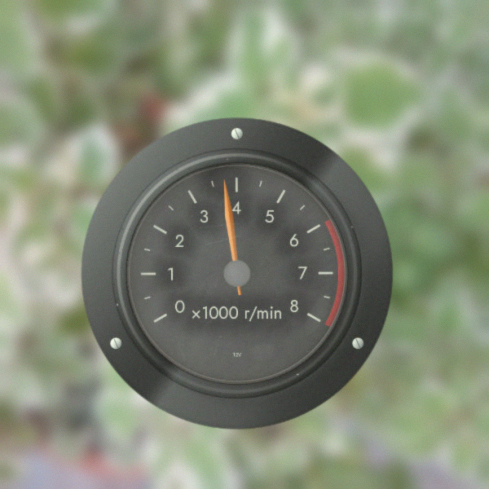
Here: 3750 rpm
